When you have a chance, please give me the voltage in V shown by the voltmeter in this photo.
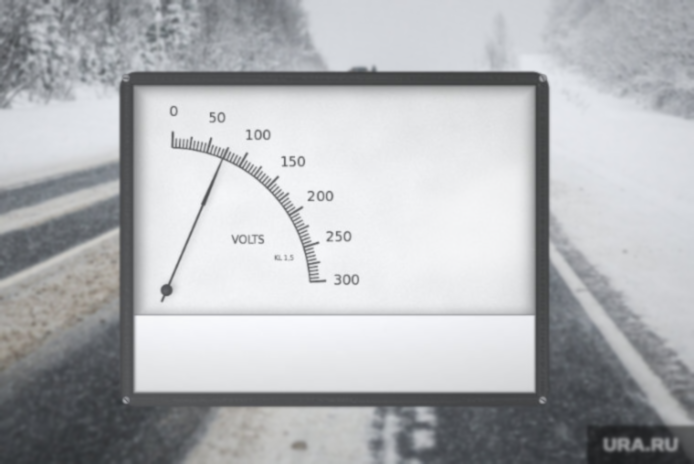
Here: 75 V
